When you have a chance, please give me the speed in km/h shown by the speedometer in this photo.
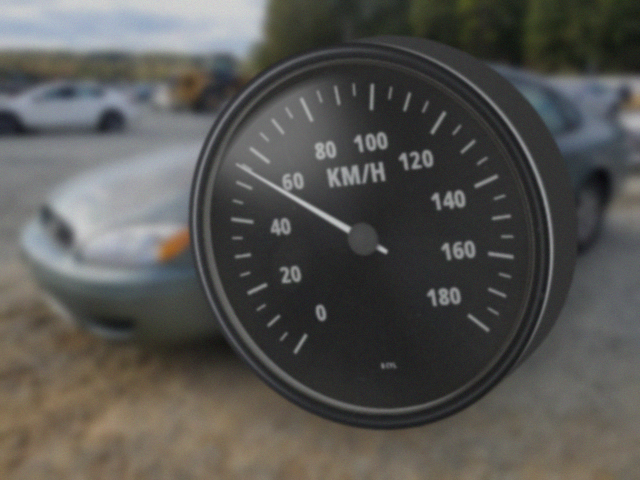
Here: 55 km/h
